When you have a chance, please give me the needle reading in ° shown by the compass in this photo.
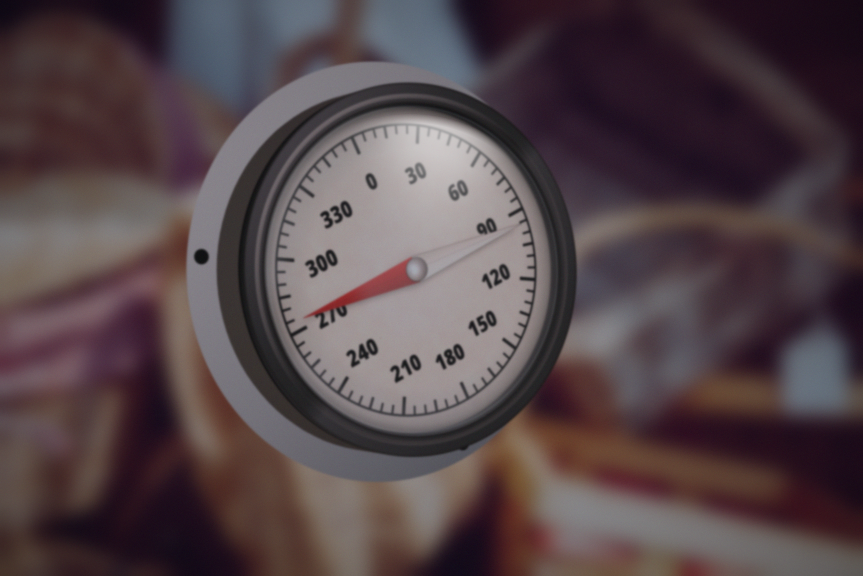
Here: 275 °
